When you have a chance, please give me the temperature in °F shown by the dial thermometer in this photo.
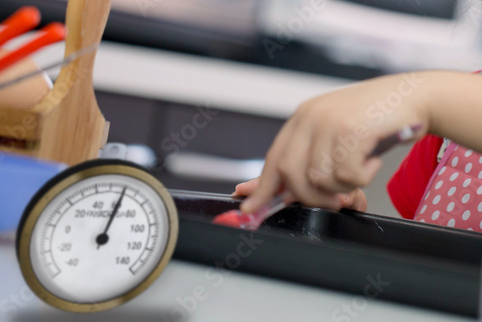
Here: 60 °F
